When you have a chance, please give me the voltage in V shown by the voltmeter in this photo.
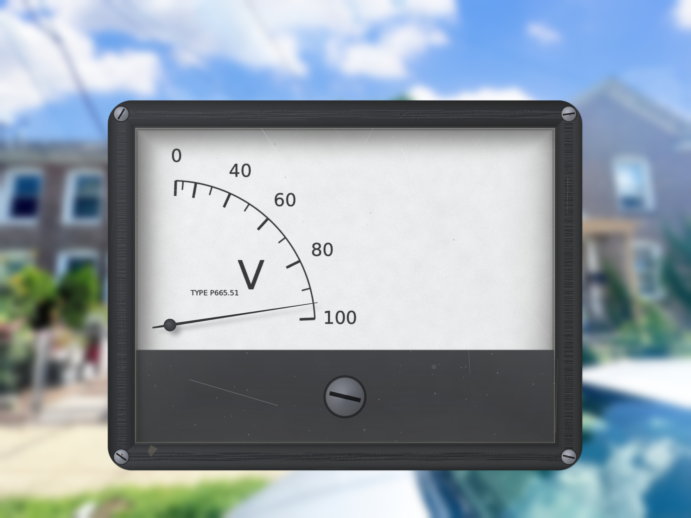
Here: 95 V
